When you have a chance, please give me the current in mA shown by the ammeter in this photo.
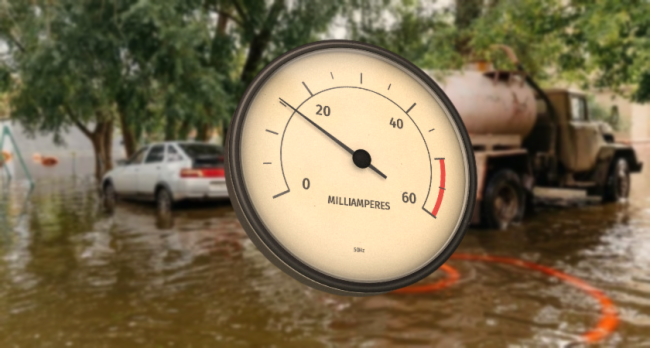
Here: 15 mA
